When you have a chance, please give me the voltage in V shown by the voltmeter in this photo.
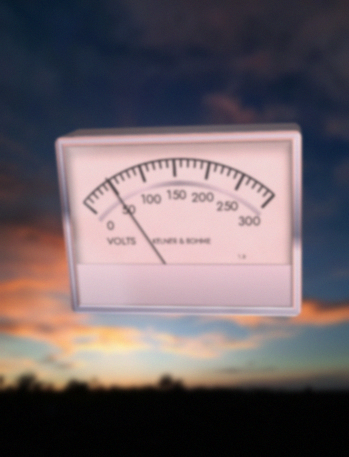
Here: 50 V
